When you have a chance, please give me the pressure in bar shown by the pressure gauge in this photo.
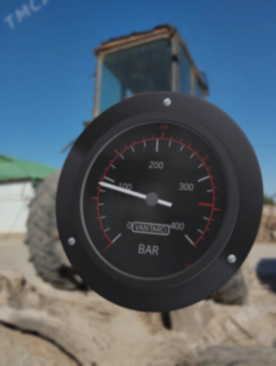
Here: 90 bar
